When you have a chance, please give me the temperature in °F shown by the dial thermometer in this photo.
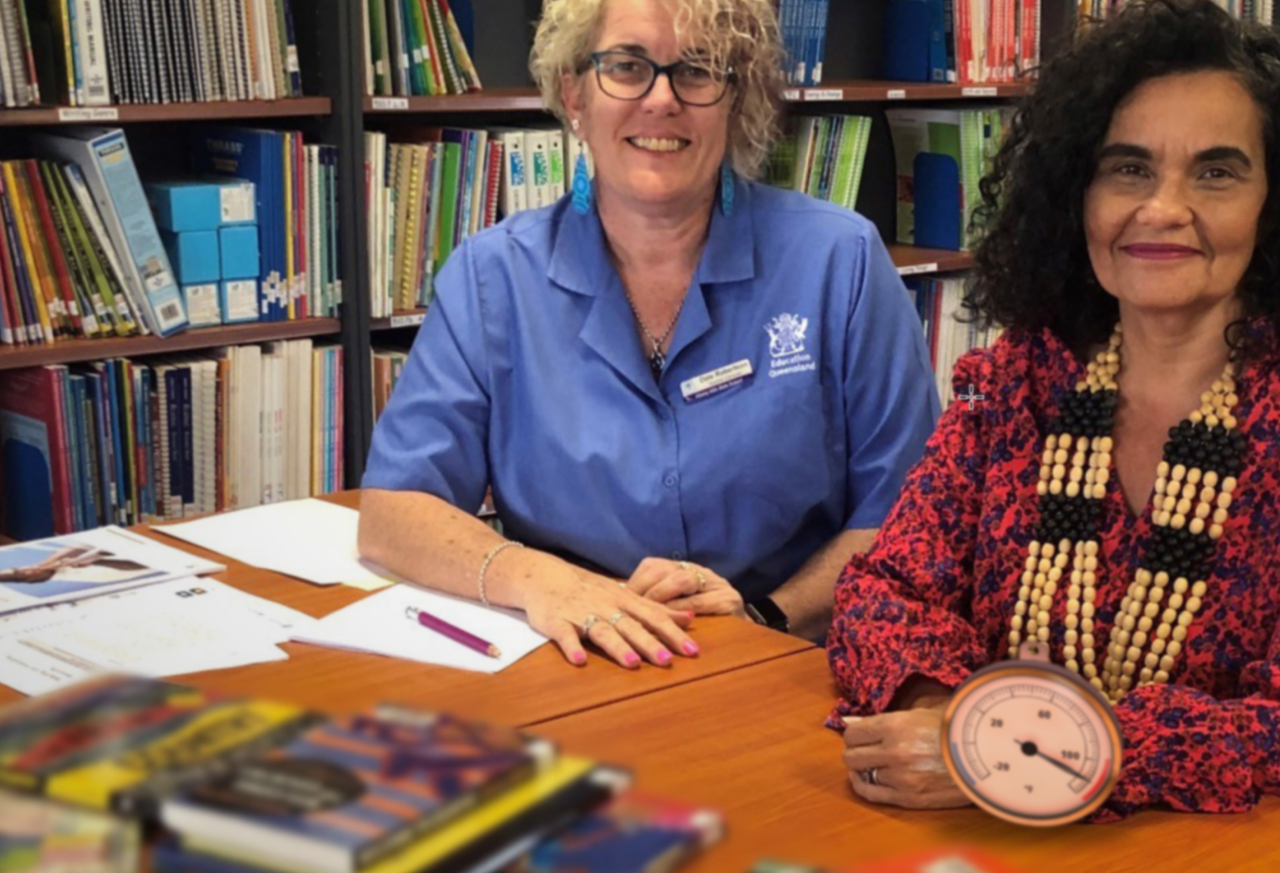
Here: 110 °F
